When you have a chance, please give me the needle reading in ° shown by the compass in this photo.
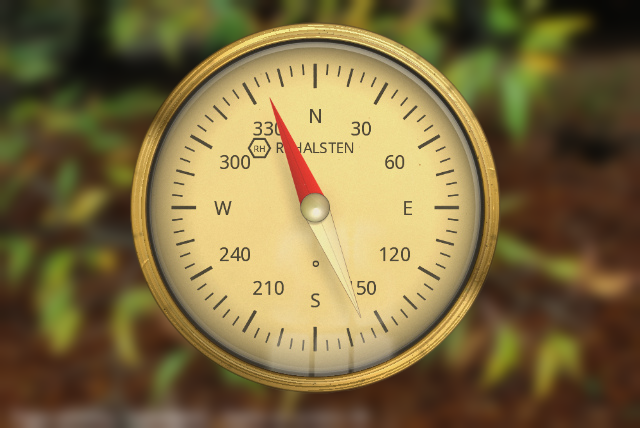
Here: 337.5 °
